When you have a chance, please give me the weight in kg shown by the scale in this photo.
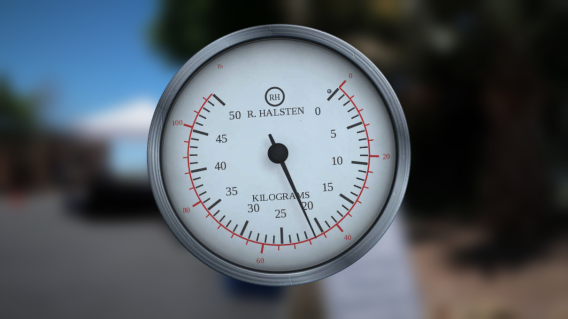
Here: 21 kg
